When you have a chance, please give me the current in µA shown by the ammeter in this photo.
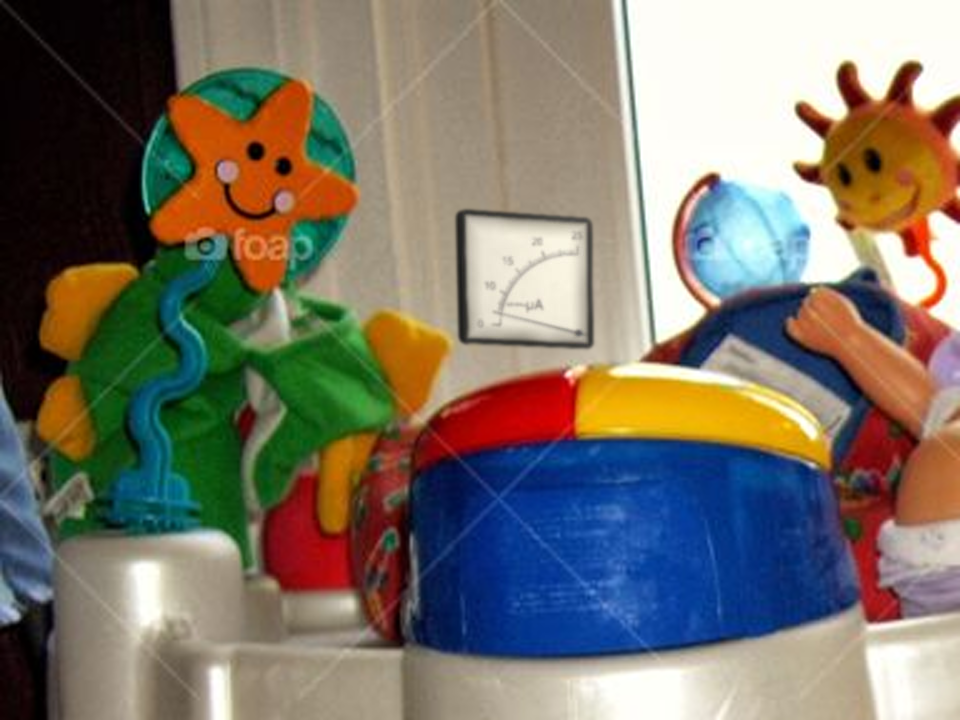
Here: 5 µA
